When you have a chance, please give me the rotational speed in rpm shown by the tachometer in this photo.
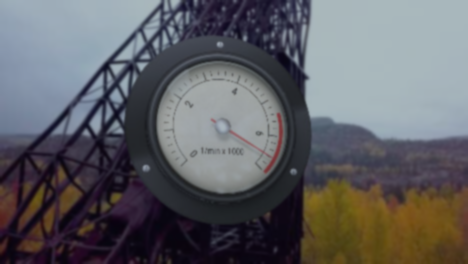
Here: 6600 rpm
